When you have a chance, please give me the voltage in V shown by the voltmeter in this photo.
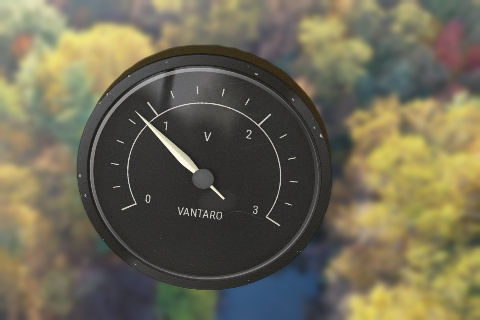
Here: 0.9 V
